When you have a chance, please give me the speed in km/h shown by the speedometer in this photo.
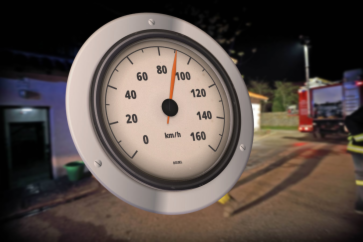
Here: 90 km/h
